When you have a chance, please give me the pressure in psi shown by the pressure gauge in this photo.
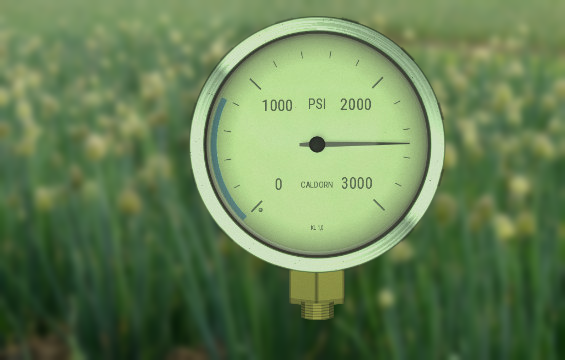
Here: 2500 psi
